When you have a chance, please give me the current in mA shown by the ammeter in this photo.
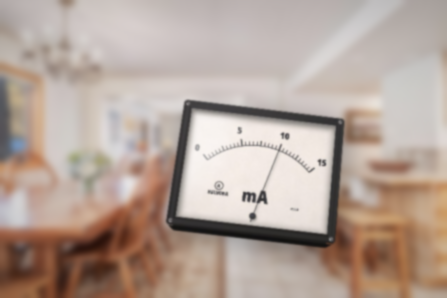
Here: 10 mA
